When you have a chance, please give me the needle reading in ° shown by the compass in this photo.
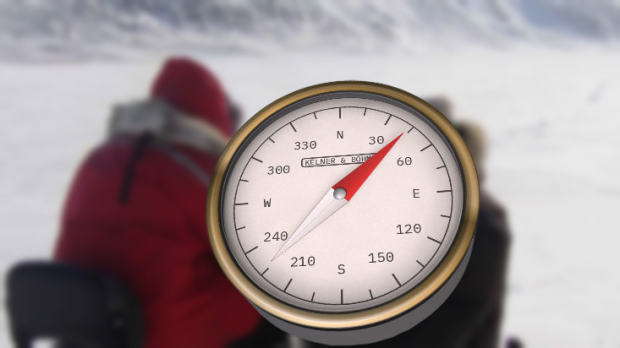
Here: 45 °
